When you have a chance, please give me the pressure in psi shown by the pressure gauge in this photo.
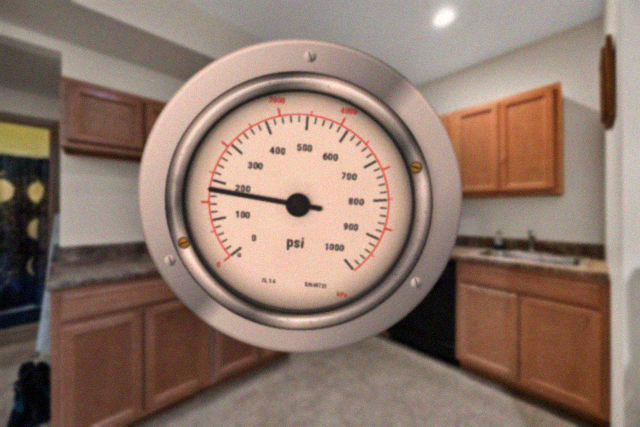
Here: 180 psi
